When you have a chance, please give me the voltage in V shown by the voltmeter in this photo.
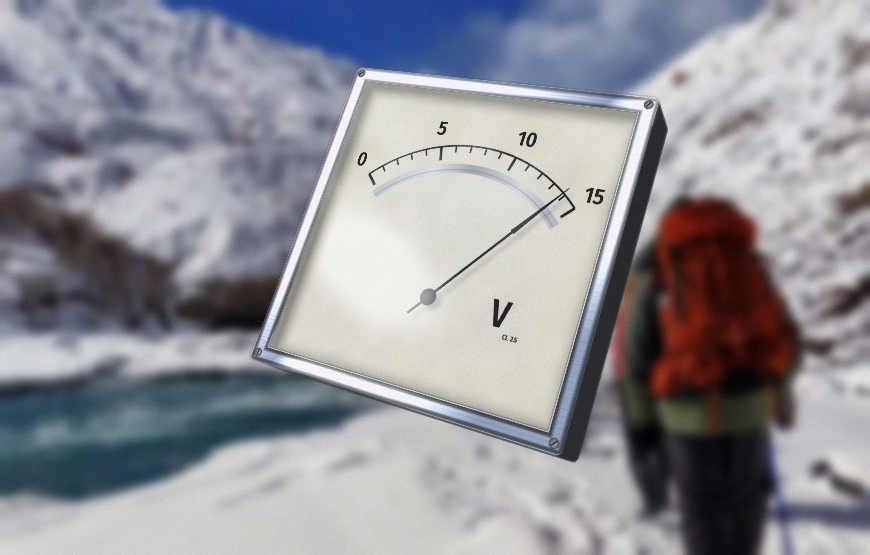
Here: 14 V
